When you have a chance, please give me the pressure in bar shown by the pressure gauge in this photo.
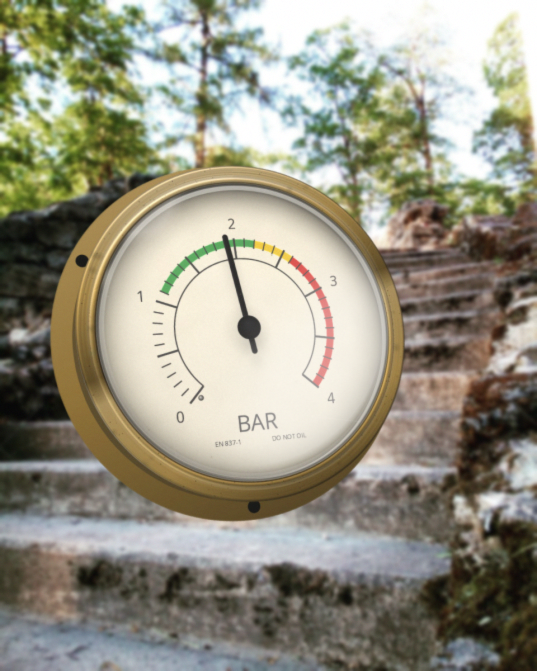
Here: 1.9 bar
